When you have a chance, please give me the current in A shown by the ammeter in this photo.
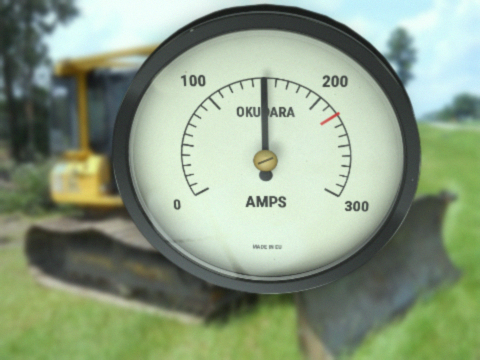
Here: 150 A
